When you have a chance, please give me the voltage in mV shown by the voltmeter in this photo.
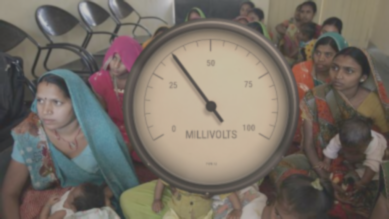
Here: 35 mV
